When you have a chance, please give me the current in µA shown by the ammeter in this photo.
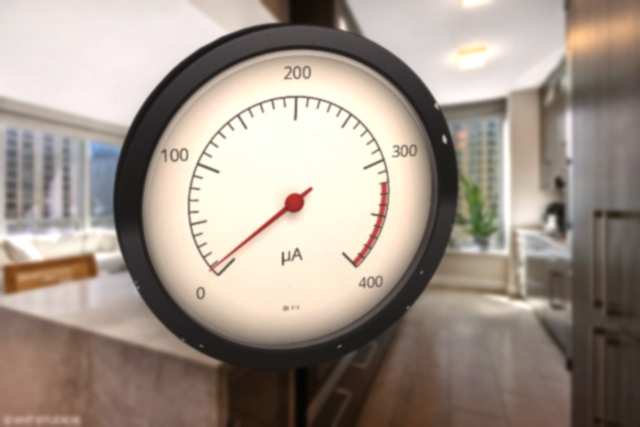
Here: 10 µA
